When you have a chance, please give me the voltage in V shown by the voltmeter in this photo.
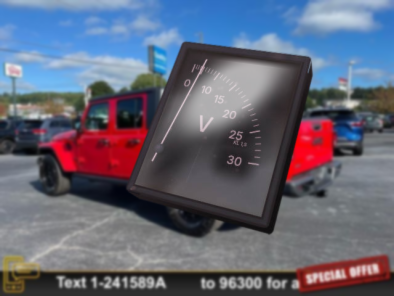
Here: 5 V
